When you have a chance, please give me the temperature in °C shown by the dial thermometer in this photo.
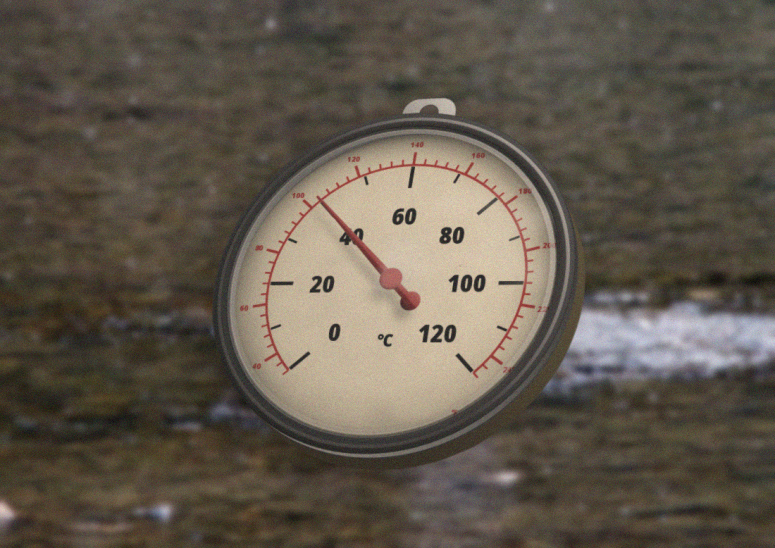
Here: 40 °C
